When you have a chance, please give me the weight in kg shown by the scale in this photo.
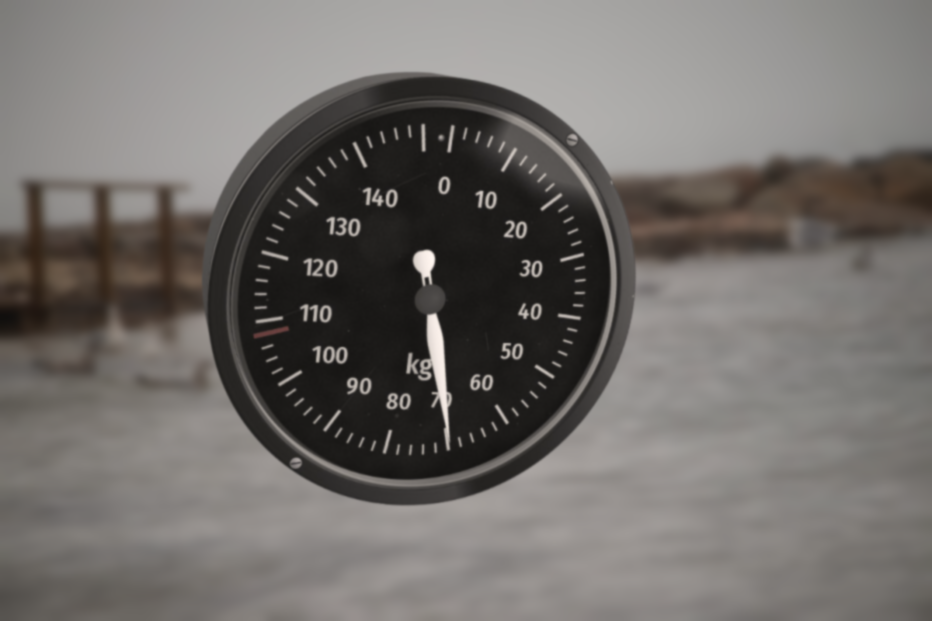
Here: 70 kg
